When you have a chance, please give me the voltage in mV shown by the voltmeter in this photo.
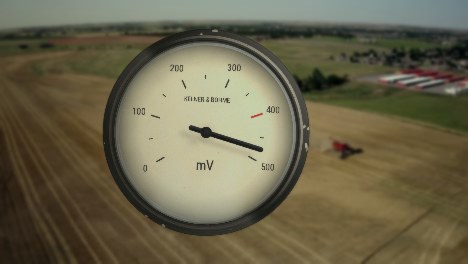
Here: 475 mV
